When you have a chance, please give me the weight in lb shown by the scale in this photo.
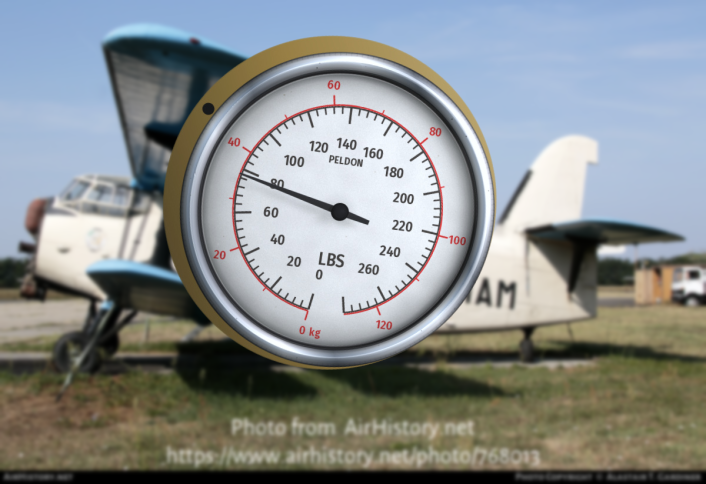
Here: 78 lb
